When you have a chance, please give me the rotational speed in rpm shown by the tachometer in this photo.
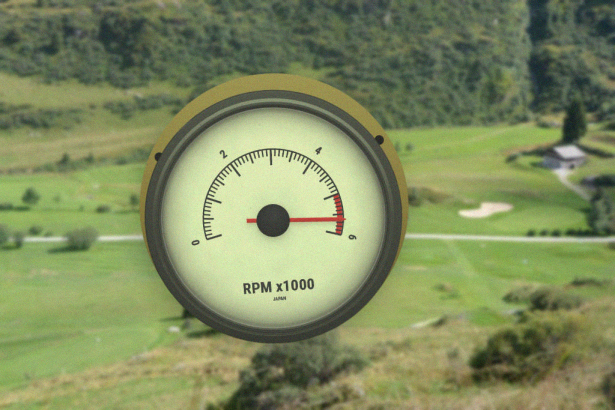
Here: 5600 rpm
